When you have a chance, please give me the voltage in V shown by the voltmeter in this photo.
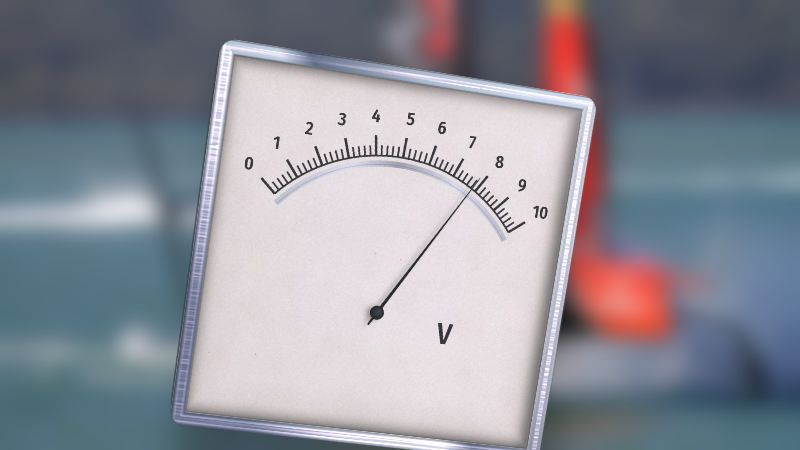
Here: 7.8 V
